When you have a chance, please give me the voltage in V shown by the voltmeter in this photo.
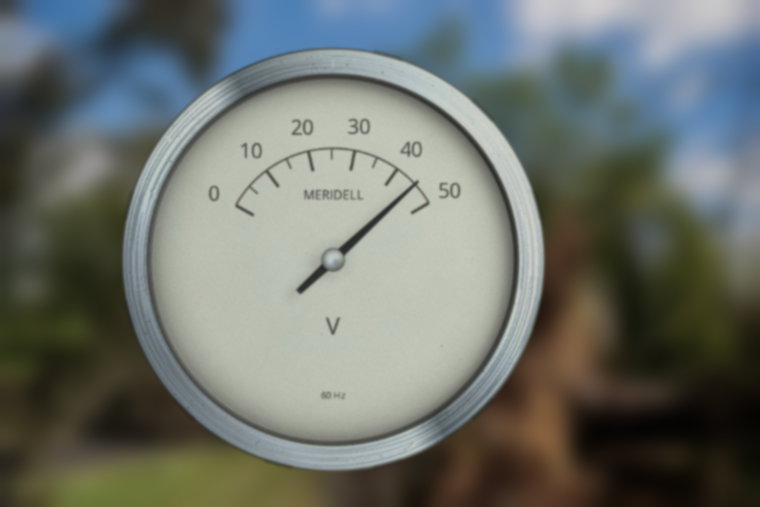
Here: 45 V
